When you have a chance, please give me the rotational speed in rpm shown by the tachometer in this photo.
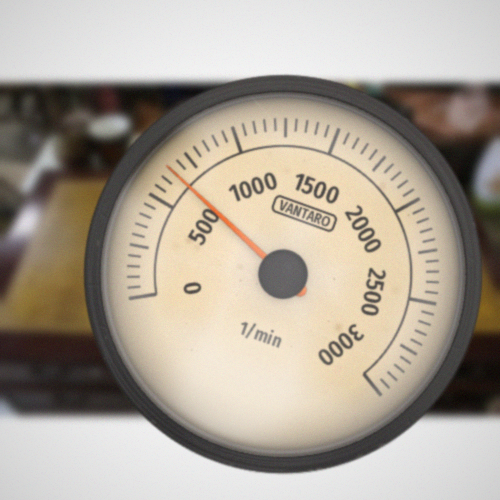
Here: 650 rpm
